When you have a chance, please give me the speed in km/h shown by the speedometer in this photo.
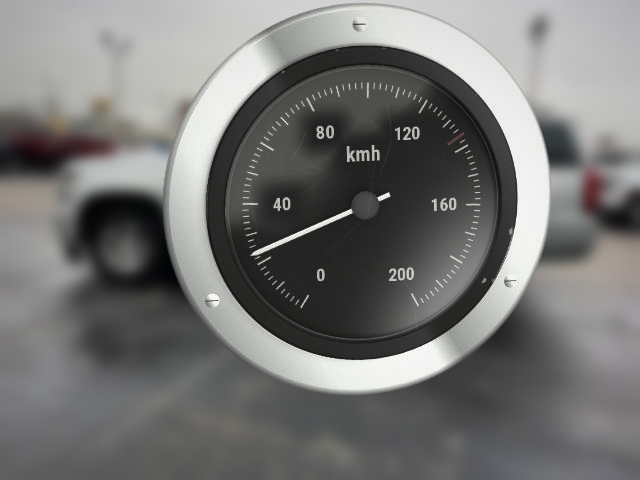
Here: 24 km/h
